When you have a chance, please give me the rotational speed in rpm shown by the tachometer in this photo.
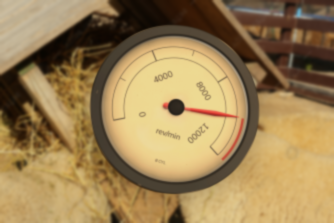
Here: 10000 rpm
